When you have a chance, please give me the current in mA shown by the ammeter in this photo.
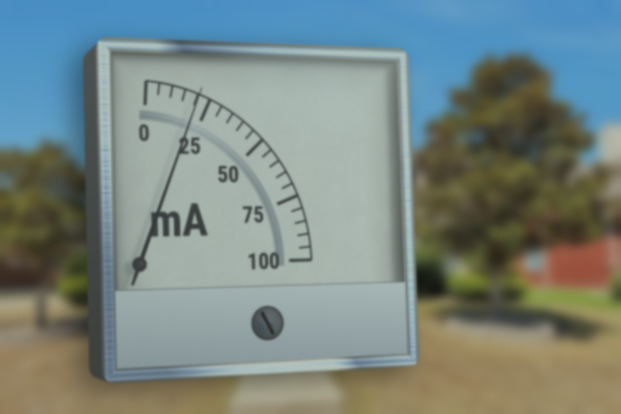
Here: 20 mA
